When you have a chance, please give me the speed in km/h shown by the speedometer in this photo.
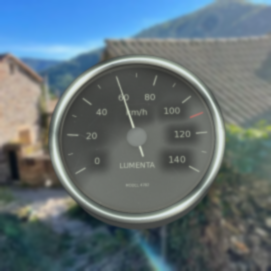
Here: 60 km/h
